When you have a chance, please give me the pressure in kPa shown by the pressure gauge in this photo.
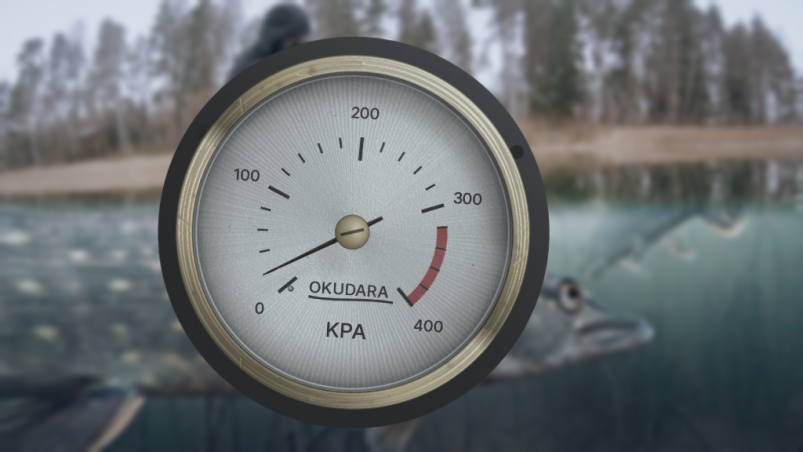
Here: 20 kPa
